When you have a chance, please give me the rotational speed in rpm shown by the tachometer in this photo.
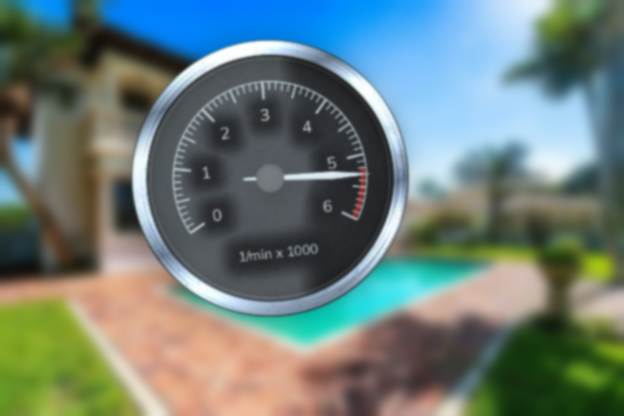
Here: 5300 rpm
